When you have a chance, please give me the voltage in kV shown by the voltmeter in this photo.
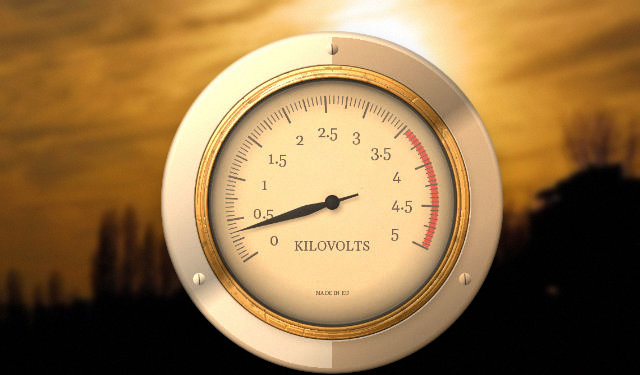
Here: 0.35 kV
